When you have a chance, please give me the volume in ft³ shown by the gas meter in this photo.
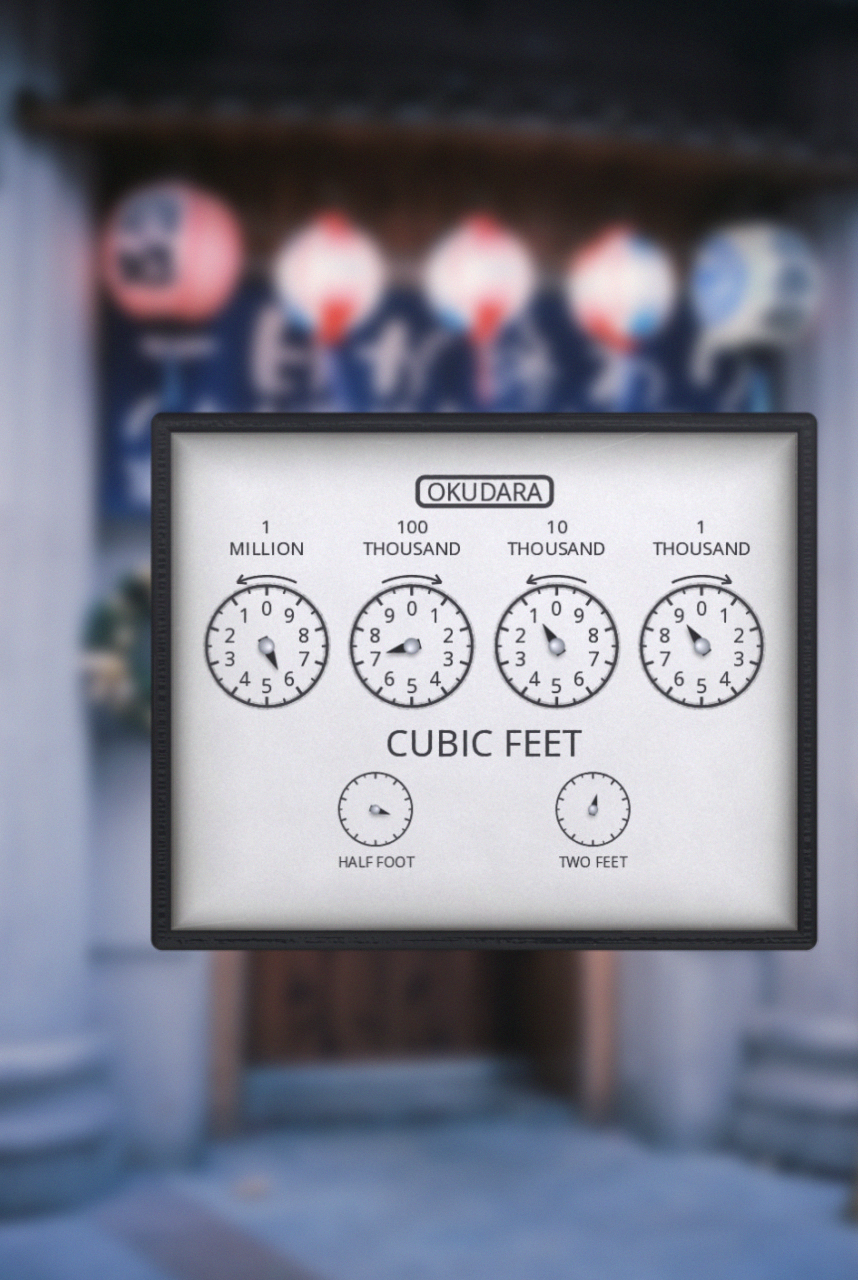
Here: 570900 ft³
